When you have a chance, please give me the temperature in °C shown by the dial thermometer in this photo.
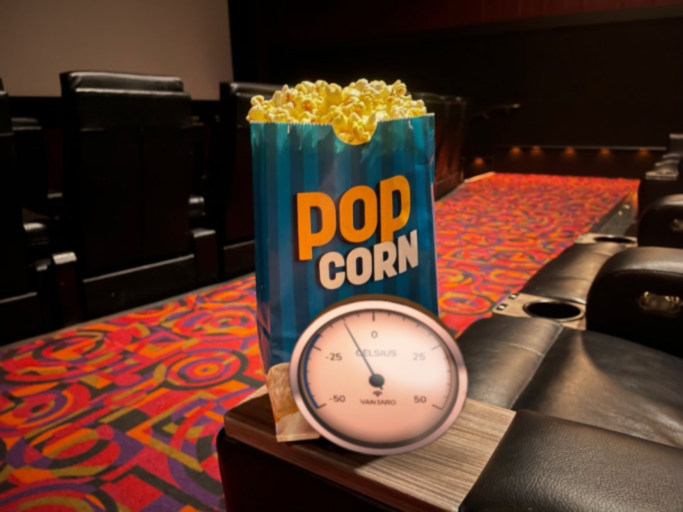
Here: -10 °C
